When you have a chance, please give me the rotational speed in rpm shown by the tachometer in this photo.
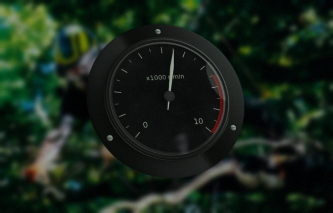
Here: 5500 rpm
